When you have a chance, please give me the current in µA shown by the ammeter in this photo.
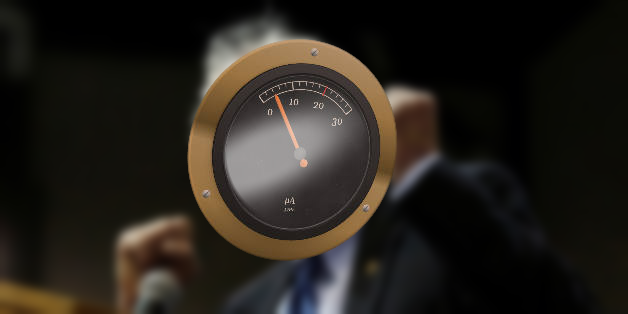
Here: 4 µA
